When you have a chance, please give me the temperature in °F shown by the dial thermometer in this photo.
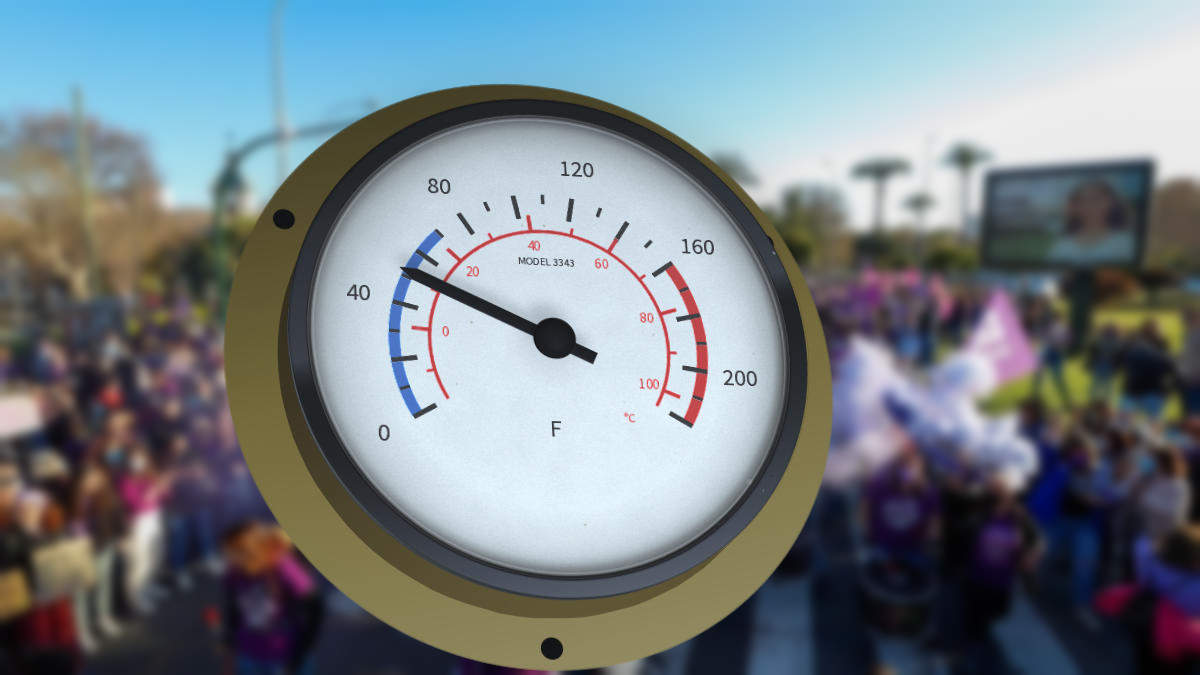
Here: 50 °F
